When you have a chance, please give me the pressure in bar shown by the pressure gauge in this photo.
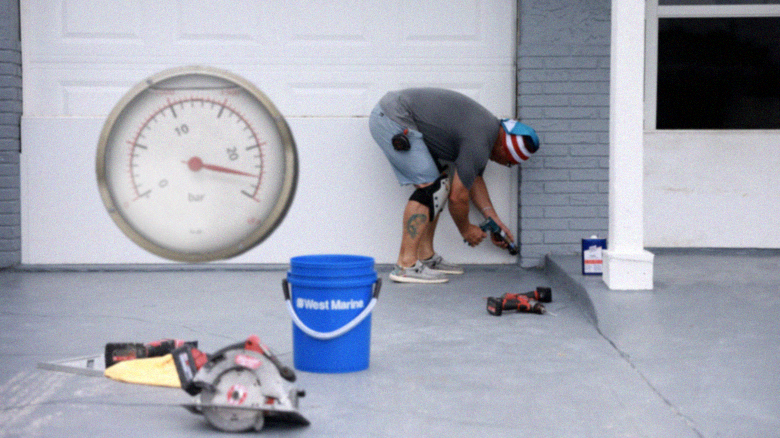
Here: 23 bar
